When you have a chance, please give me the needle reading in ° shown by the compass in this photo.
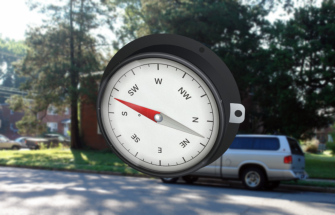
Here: 200 °
